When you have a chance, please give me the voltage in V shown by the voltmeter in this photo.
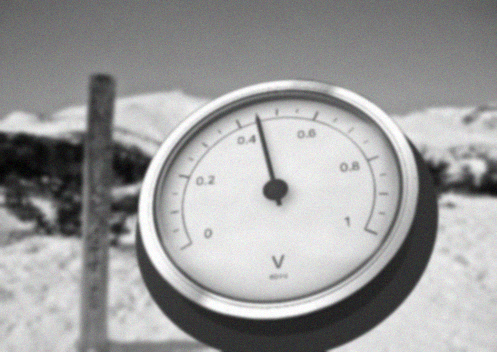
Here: 0.45 V
